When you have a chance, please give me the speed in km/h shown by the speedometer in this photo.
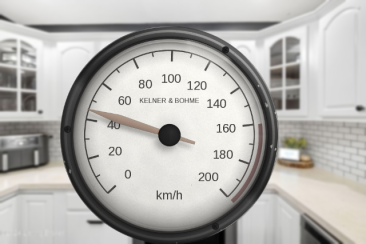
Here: 45 km/h
